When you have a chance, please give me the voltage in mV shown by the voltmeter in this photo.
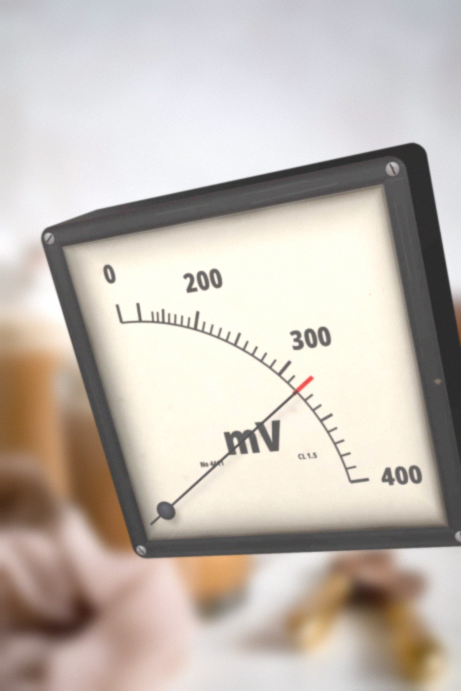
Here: 320 mV
